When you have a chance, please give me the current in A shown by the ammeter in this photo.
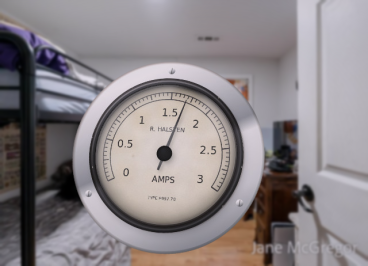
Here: 1.7 A
